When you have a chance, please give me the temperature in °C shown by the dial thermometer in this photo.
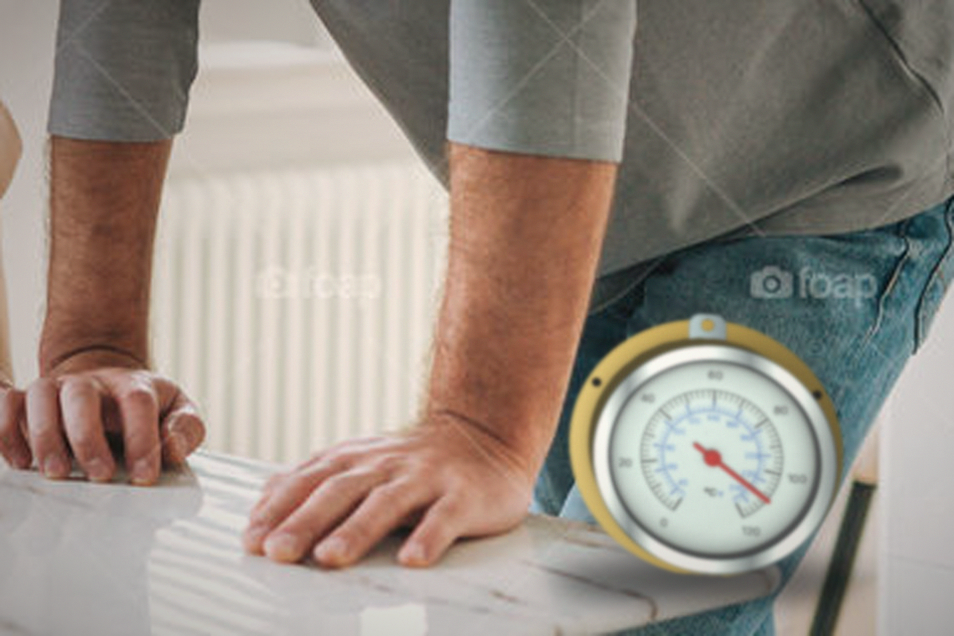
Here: 110 °C
